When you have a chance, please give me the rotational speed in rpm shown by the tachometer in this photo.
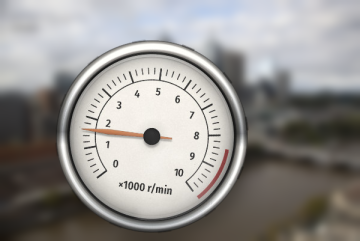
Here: 1600 rpm
